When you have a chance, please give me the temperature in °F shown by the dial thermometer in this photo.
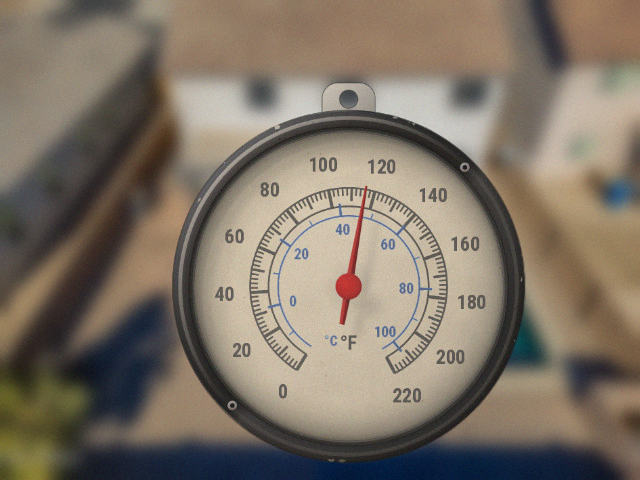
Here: 116 °F
